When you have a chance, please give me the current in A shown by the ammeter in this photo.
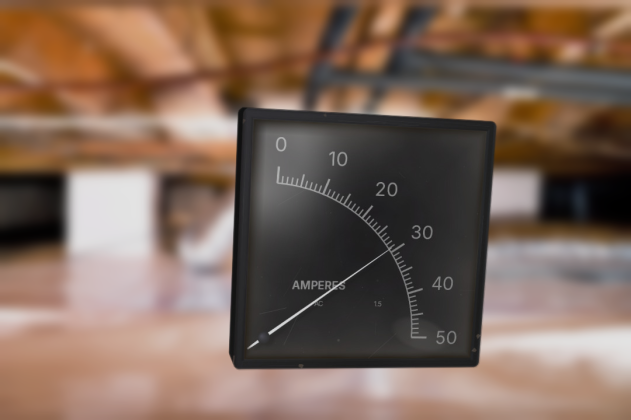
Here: 29 A
